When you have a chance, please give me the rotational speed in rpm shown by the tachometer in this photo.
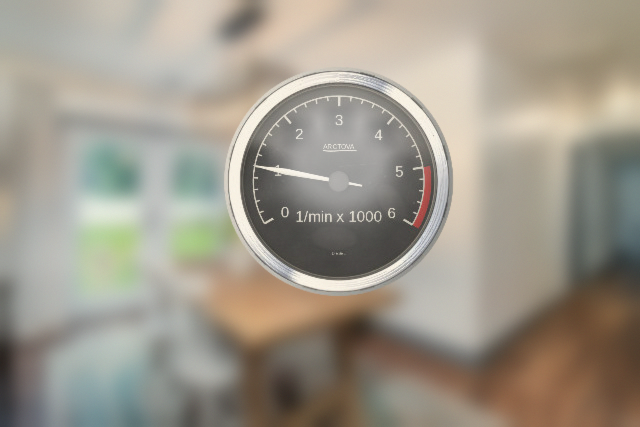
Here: 1000 rpm
